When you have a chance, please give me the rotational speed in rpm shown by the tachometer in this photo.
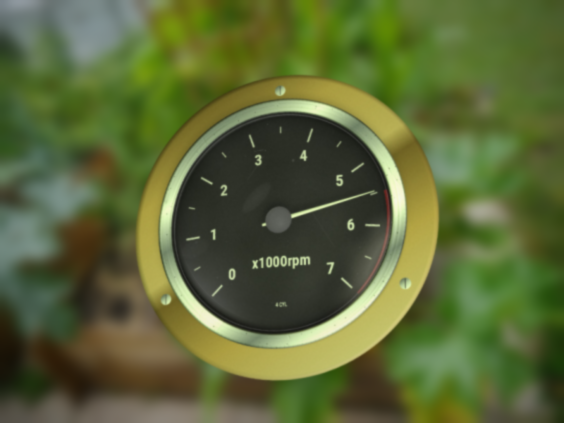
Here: 5500 rpm
